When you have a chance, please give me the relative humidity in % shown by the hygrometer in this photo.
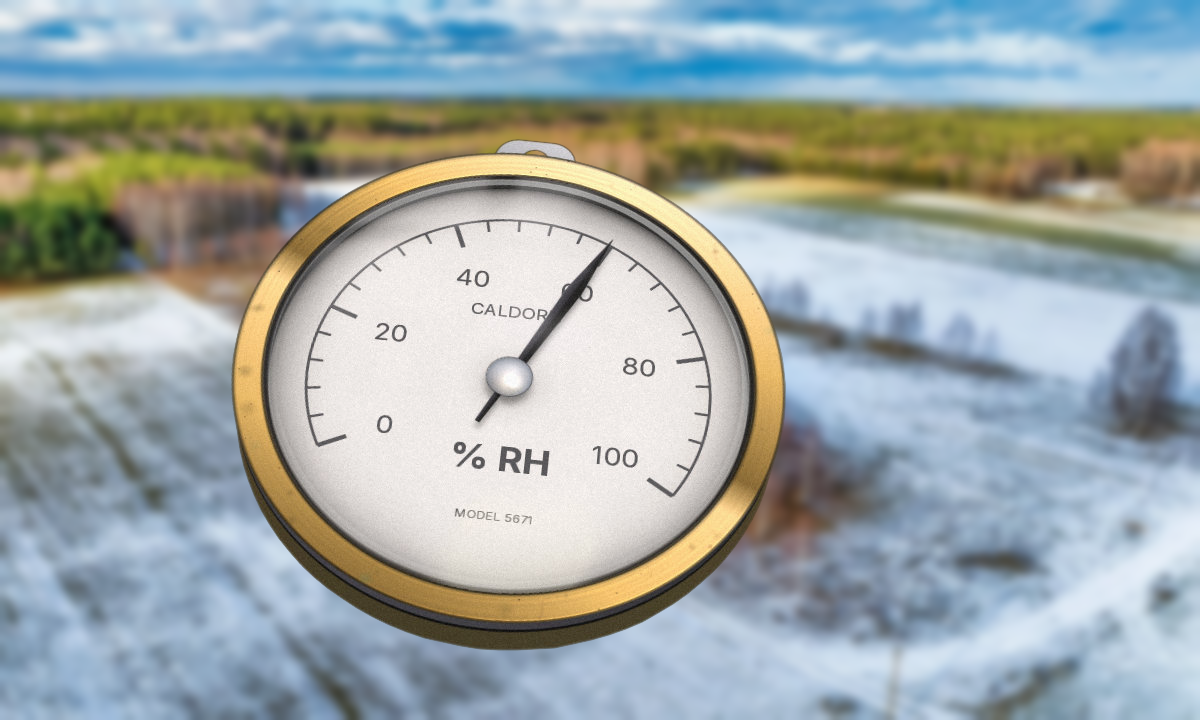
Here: 60 %
